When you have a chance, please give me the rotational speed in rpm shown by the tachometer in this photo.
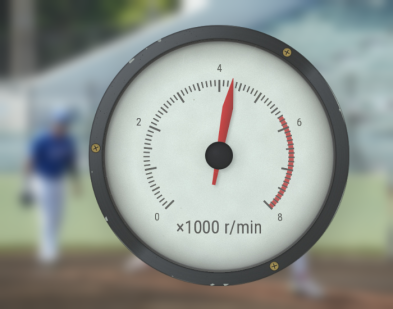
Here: 4300 rpm
